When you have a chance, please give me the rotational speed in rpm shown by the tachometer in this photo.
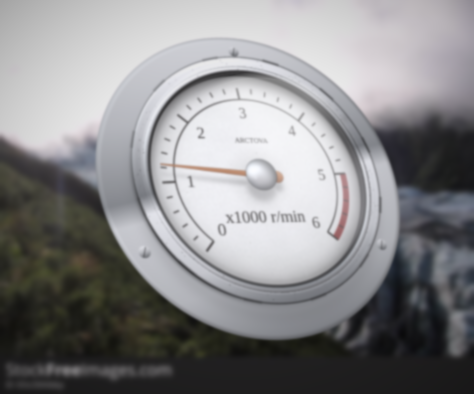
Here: 1200 rpm
